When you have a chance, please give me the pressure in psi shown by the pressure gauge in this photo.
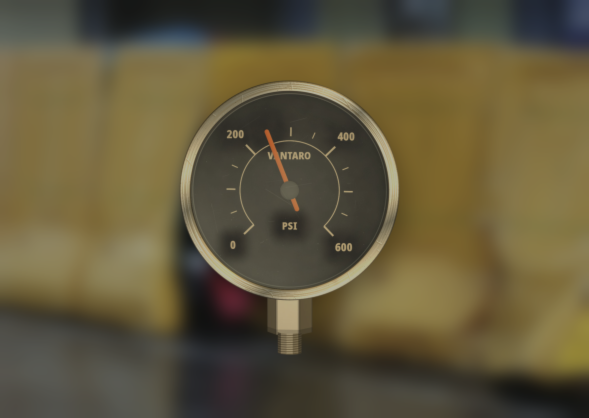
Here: 250 psi
